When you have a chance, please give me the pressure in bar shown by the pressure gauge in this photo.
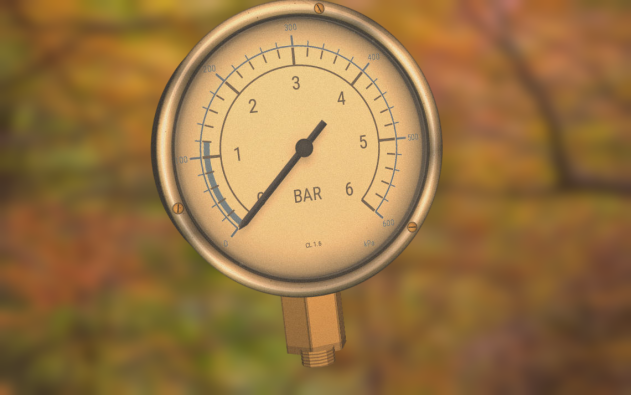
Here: 0 bar
